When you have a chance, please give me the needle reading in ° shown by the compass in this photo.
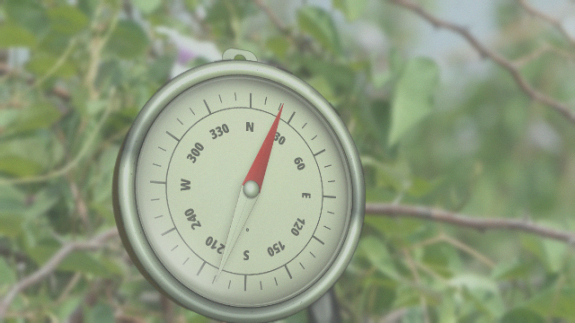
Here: 20 °
